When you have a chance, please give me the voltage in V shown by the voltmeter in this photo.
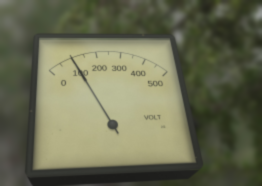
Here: 100 V
